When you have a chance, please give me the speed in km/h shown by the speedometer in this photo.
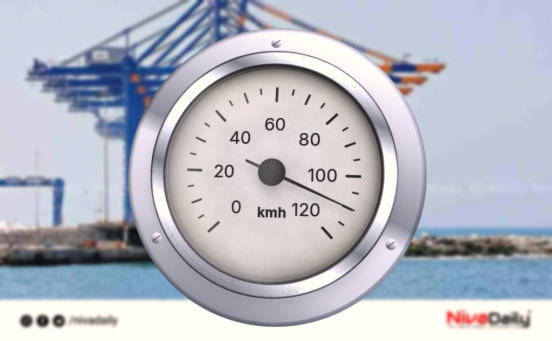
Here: 110 km/h
